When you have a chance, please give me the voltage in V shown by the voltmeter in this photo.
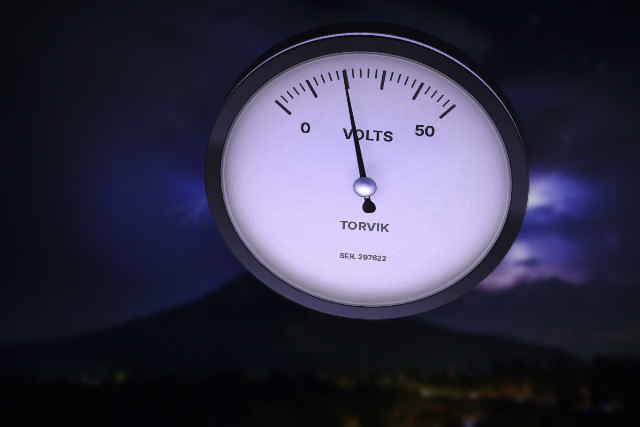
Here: 20 V
